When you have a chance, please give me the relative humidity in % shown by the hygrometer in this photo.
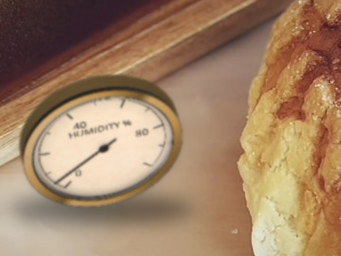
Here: 5 %
